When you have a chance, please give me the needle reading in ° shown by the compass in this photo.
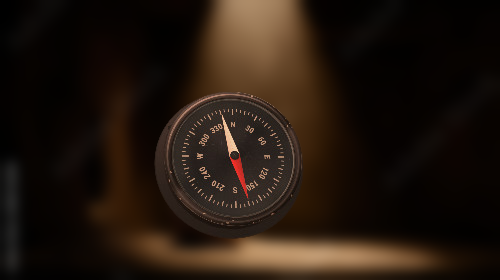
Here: 165 °
